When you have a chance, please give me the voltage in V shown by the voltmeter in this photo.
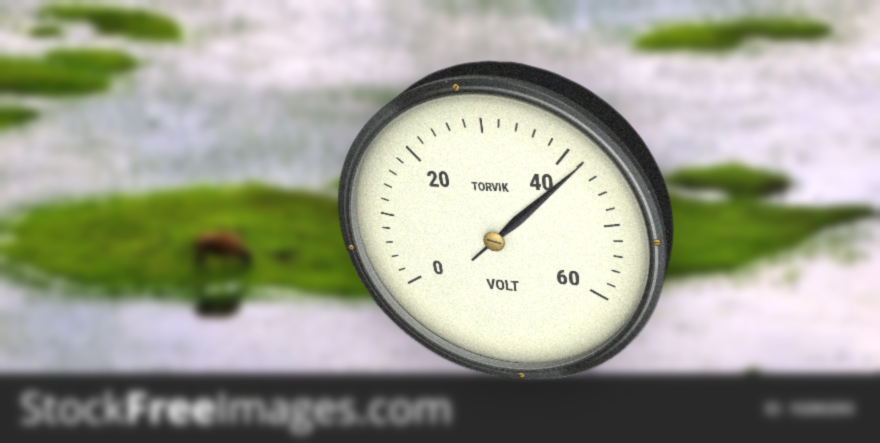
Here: 42 V
